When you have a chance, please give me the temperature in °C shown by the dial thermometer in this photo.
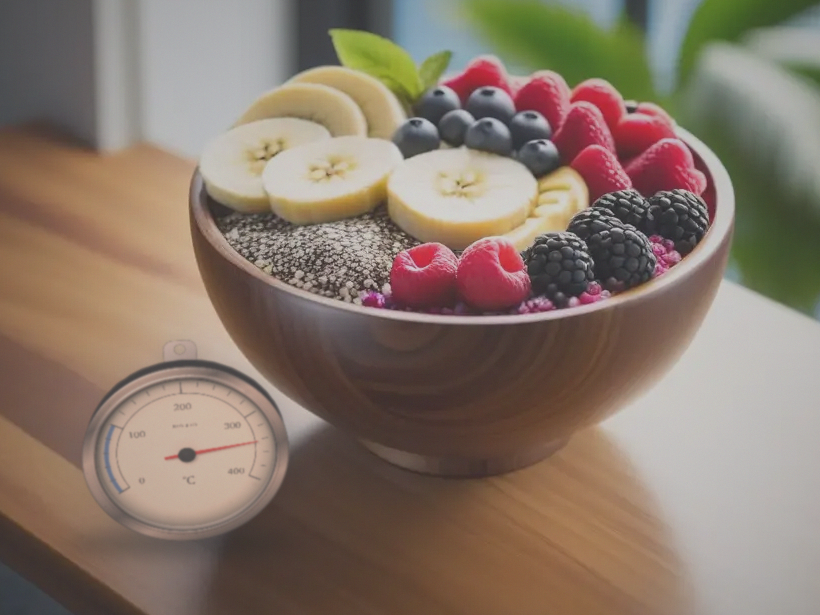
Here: 340 °C
